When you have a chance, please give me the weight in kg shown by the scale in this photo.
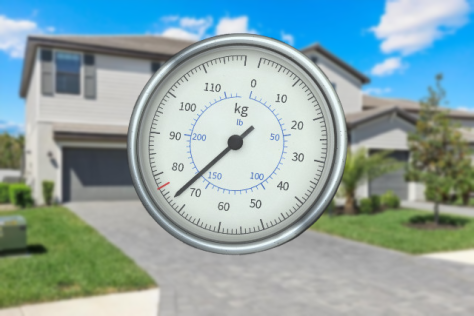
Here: 73 kg
